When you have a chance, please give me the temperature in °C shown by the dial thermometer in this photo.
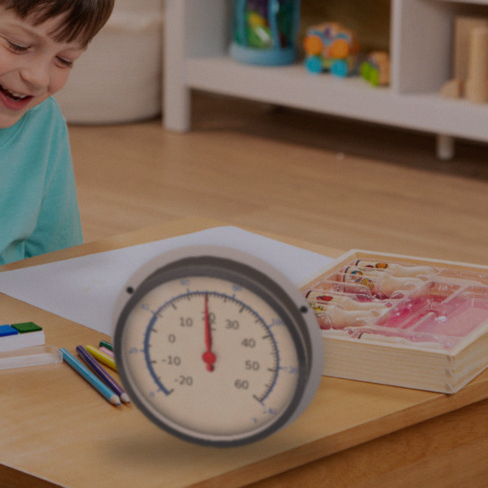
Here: 20 °C
